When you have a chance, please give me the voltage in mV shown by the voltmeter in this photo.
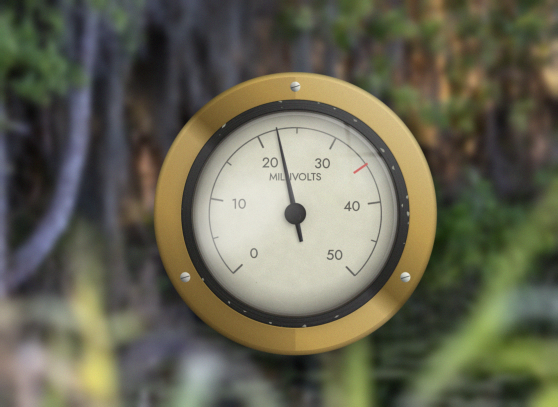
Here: 22.5 mV
